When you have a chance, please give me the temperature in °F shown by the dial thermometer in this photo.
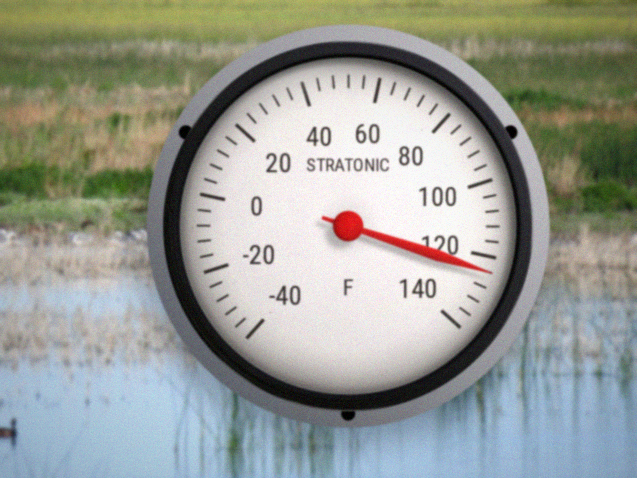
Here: 124 °F
